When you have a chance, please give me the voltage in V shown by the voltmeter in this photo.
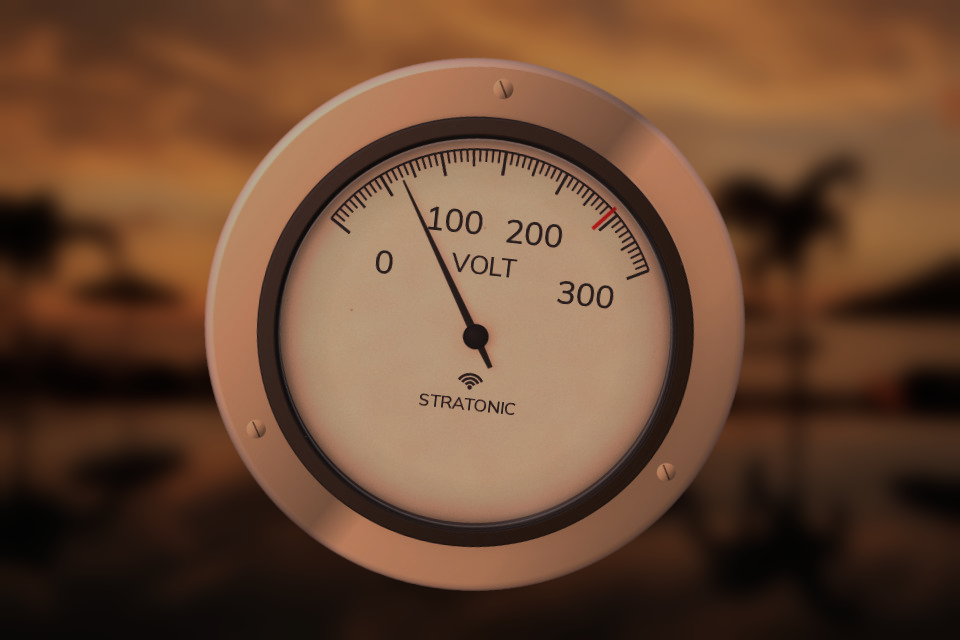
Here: 65 V
